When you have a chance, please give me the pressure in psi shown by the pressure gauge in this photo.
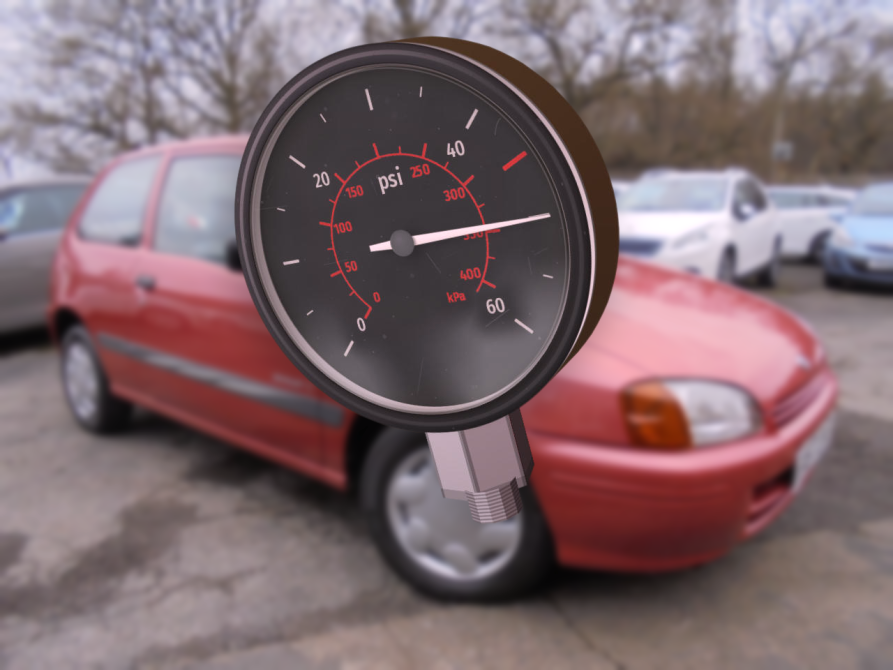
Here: 50 psi
